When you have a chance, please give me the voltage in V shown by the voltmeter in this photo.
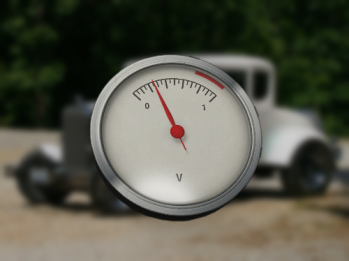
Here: 0.25 V
